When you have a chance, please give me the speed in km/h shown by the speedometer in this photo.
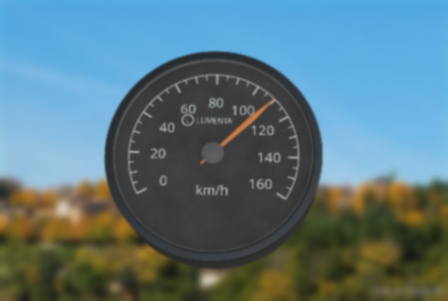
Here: 110 km/h
